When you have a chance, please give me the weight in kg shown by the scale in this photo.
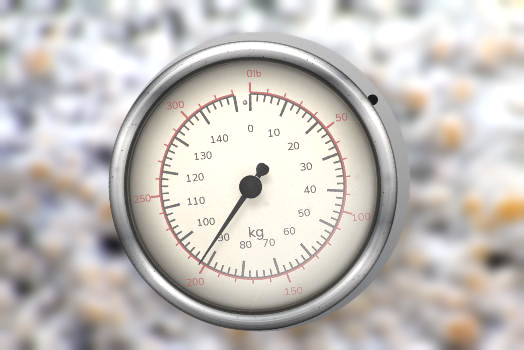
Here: 92 kg
